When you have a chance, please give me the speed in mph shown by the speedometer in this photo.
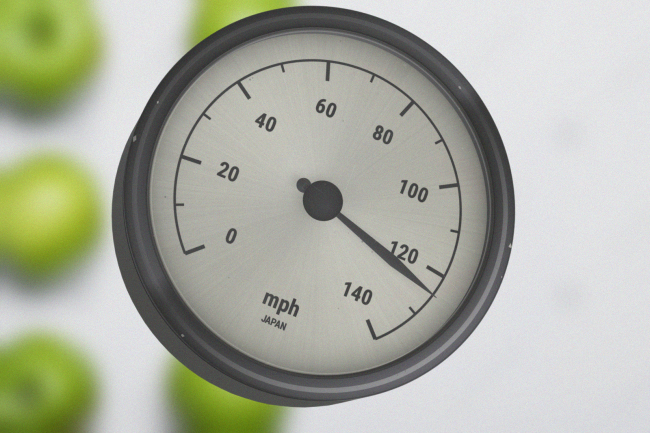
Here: 125 mph
